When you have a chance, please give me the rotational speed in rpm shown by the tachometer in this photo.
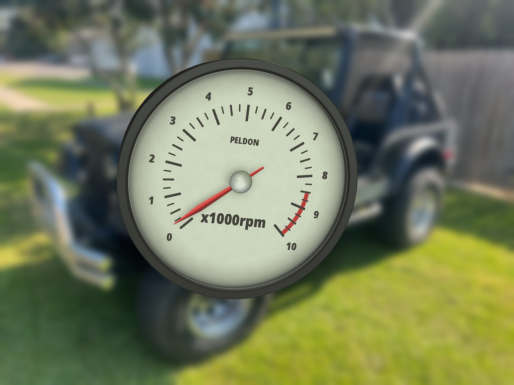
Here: 250 rpm
